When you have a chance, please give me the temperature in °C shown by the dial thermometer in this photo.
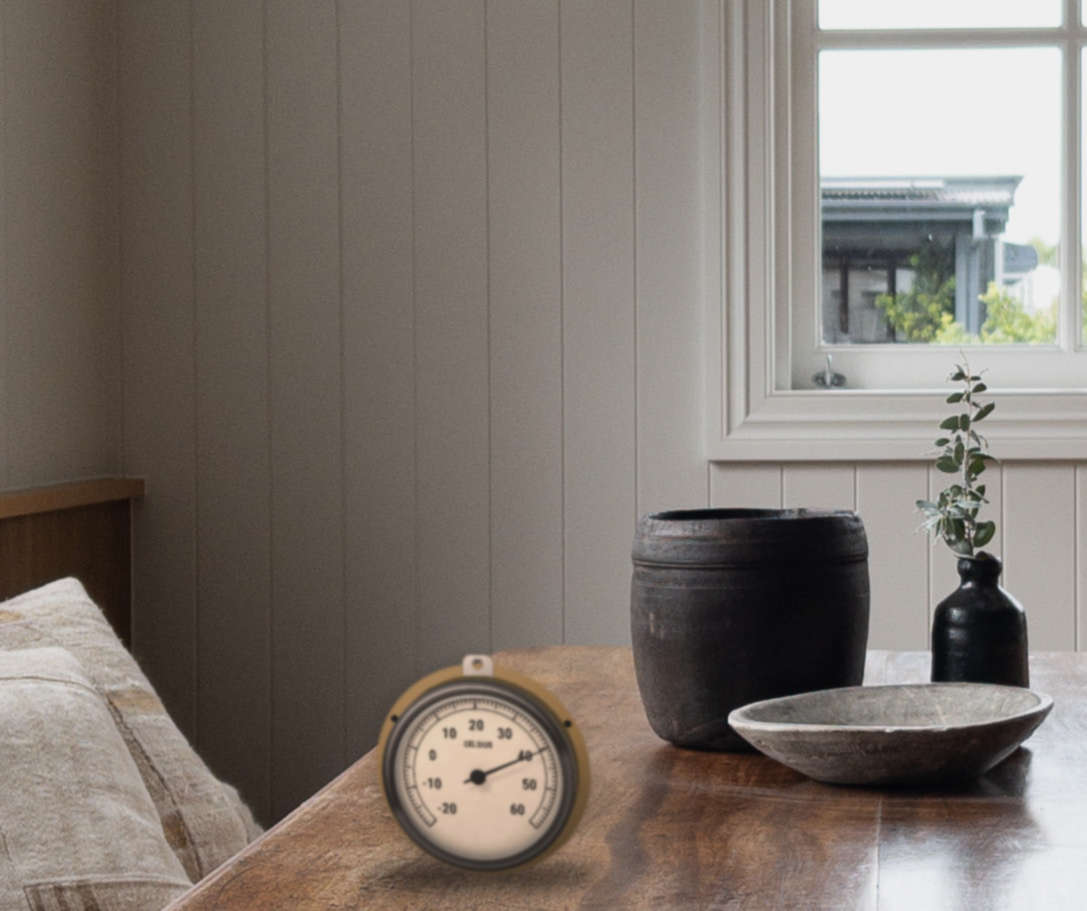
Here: 40 °C
